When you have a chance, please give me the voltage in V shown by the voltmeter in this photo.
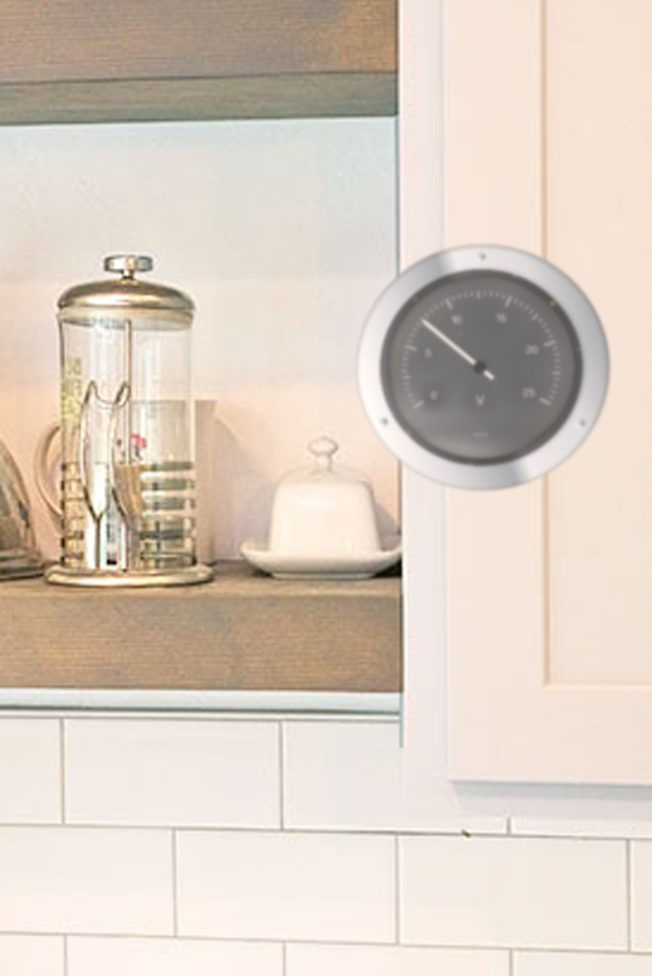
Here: 7.5 V
